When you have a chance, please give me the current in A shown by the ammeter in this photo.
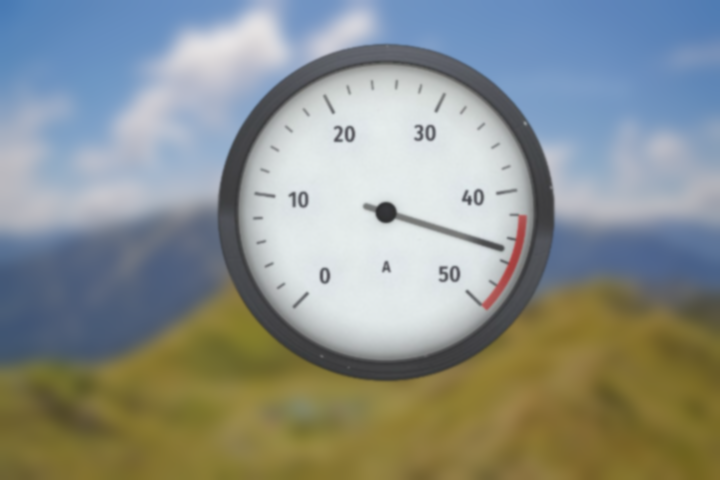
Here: 45 A
